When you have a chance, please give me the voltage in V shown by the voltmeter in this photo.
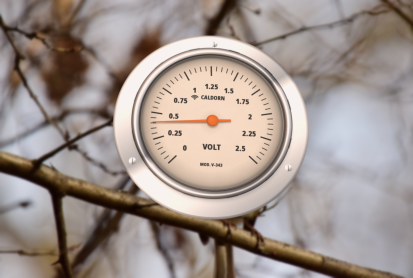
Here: 0.4 V
